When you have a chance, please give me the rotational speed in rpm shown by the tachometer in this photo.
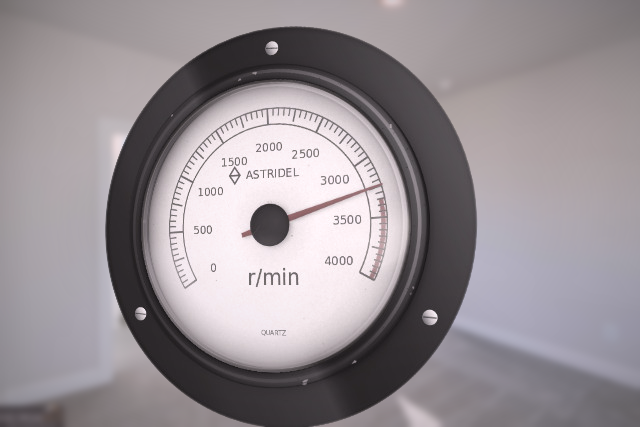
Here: 3250 rpm
